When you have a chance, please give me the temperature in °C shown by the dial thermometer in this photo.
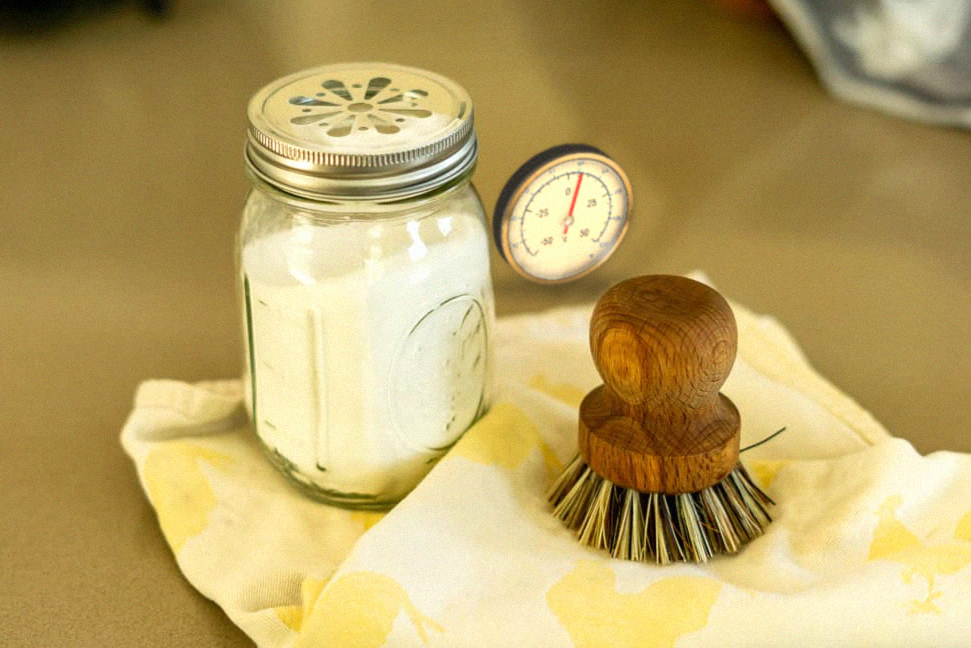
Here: 5 °C
